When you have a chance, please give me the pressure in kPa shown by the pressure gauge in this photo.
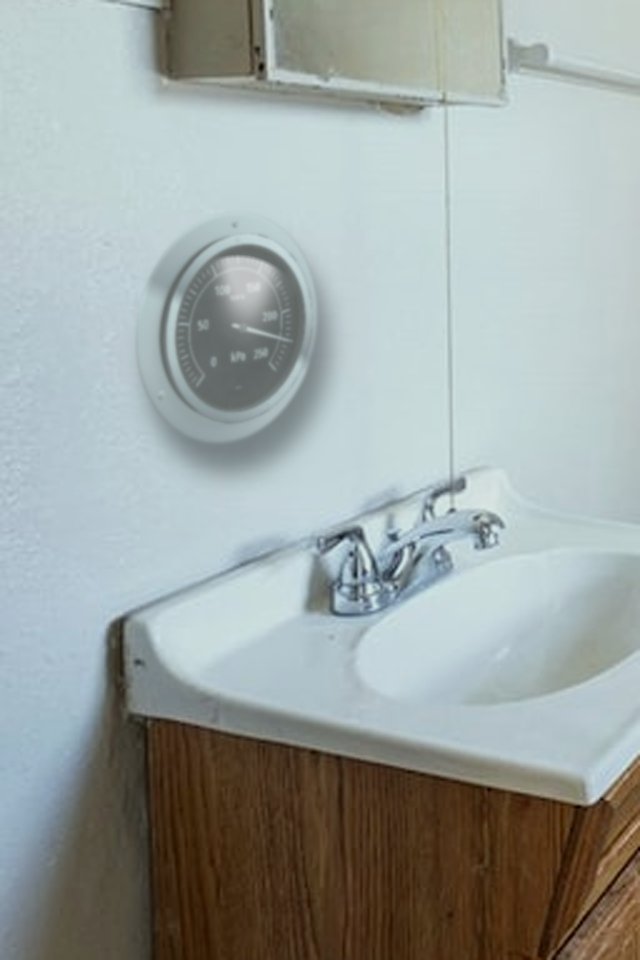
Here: 225 kPa
